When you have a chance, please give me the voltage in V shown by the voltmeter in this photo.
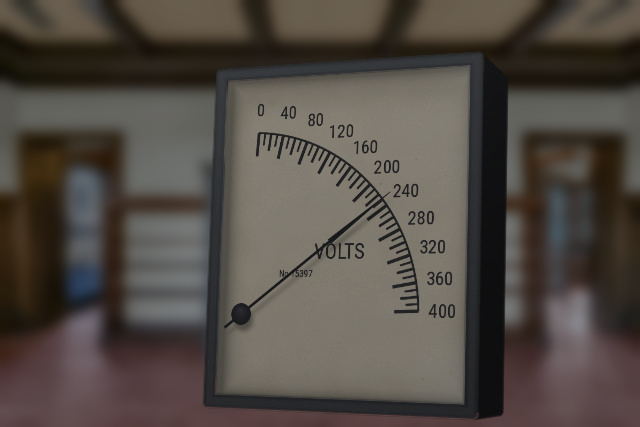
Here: 230 V
